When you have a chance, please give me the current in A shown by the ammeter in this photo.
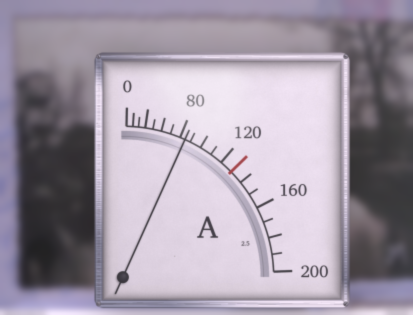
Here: 85 A
